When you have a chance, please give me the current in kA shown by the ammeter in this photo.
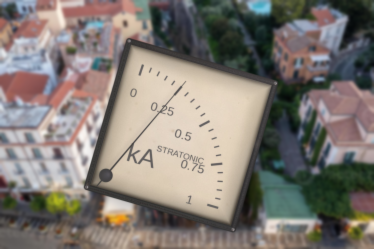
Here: 0.25 kA
